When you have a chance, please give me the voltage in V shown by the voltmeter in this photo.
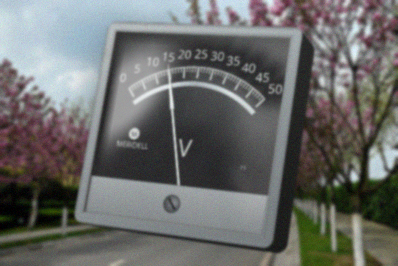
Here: 15 V
